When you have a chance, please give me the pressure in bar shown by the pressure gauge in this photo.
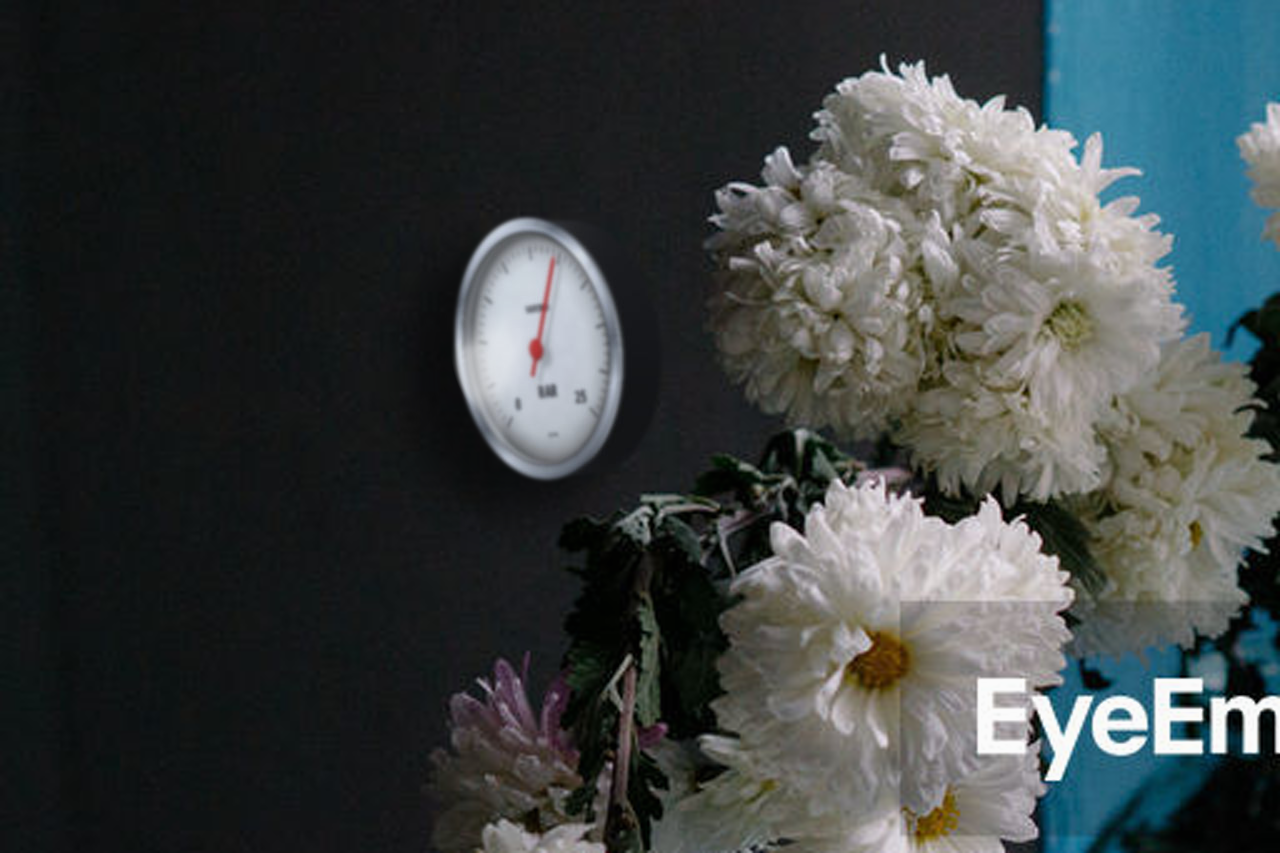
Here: 15 bar
